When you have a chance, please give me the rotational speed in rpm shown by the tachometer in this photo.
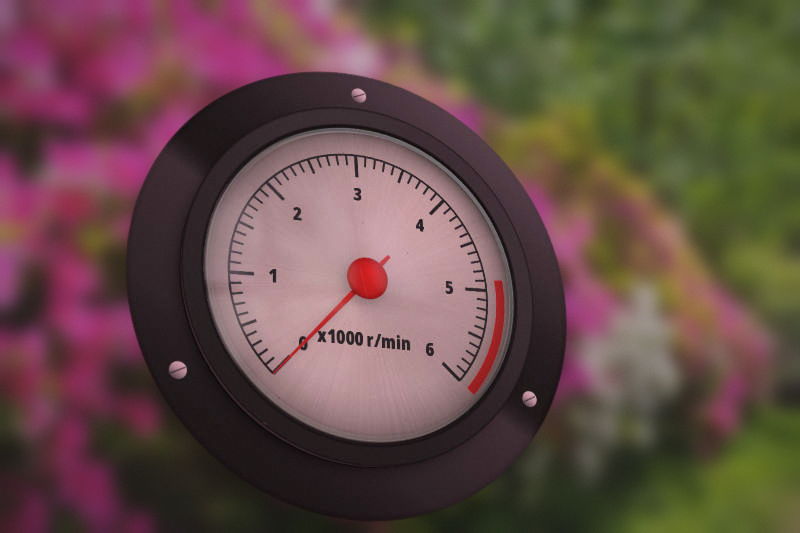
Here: 0 rpm
